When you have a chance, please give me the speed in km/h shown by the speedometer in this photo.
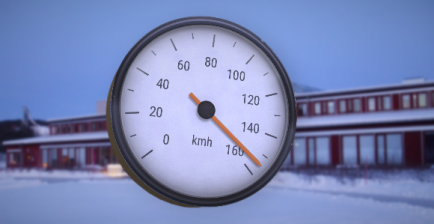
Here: 155 km/h
